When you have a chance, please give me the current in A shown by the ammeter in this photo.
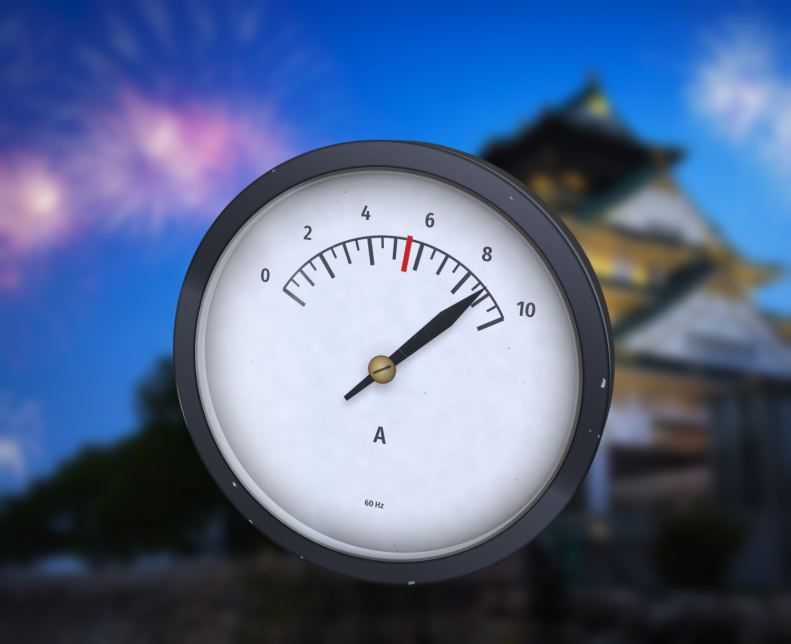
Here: 8.75 A
